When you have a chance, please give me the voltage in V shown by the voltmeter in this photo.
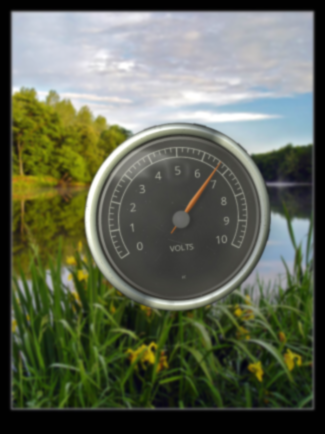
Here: 6.6 V
